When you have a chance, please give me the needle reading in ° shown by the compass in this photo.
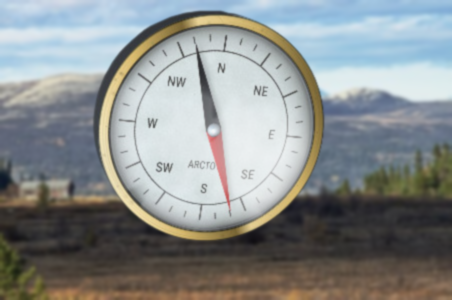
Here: 160 °
